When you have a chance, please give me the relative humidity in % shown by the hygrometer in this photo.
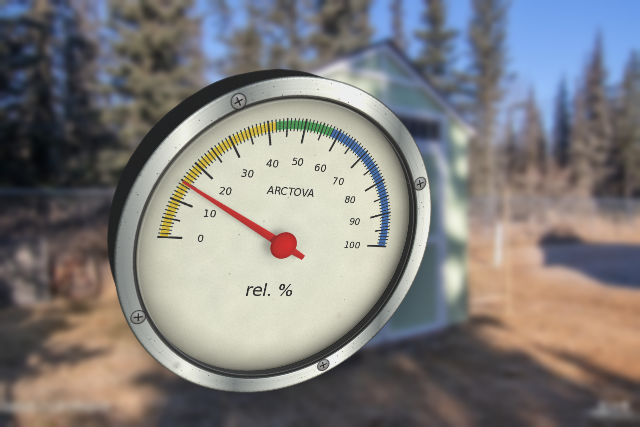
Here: 15 %
